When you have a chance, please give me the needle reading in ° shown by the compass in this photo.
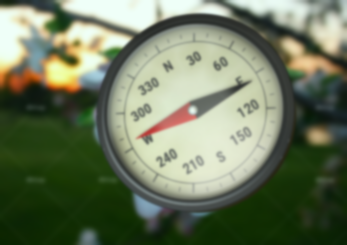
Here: 275 °
